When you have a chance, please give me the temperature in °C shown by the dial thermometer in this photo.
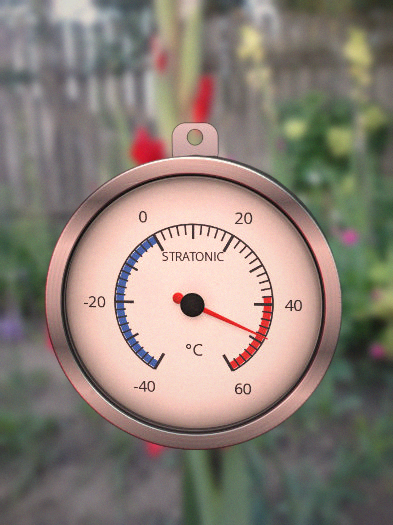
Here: 48 °C
